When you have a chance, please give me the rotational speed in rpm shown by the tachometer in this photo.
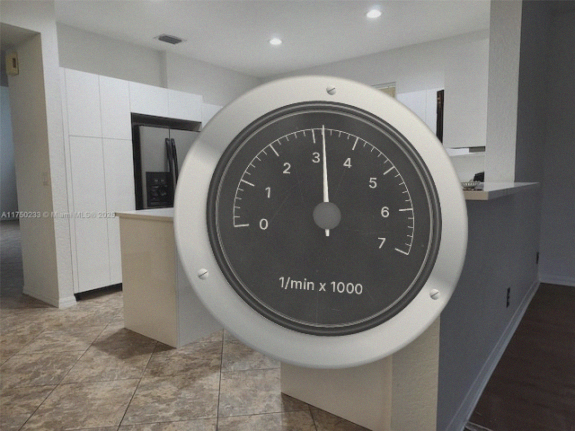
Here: 3200 rpm
